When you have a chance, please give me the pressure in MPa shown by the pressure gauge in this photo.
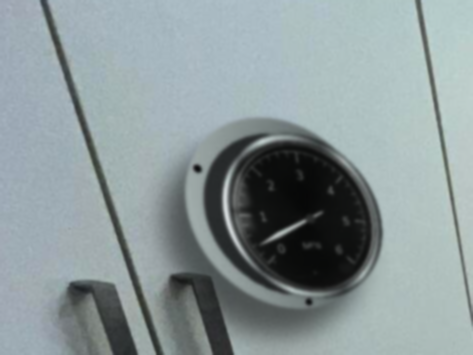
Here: 0.4 MPa
